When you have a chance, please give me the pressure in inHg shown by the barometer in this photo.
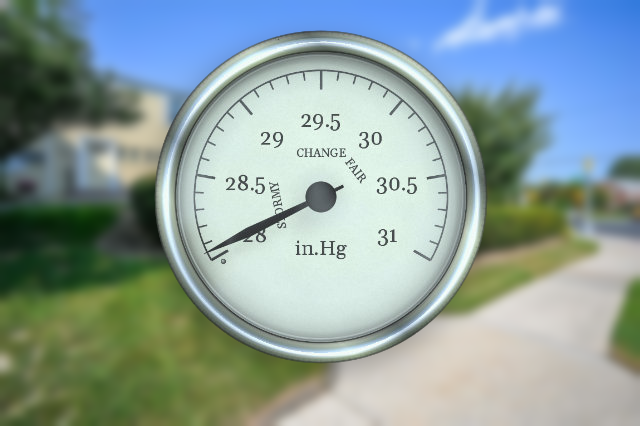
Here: 28.05 inHg
